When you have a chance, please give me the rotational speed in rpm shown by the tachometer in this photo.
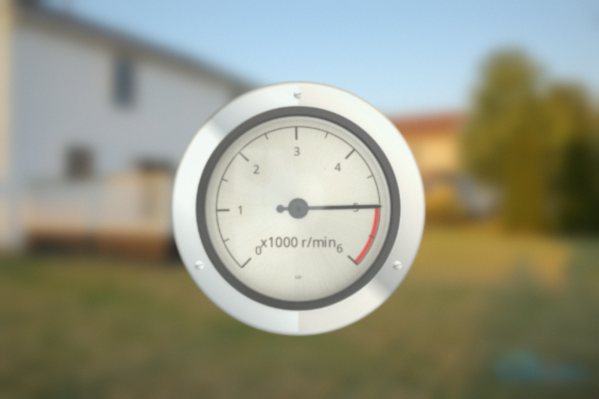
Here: 5000 rpm
